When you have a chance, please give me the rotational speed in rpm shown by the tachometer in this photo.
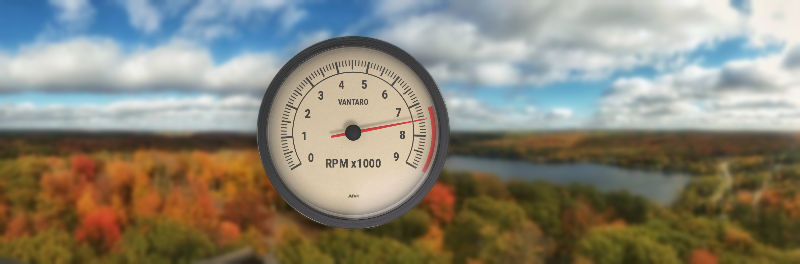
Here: 7500 rpm
